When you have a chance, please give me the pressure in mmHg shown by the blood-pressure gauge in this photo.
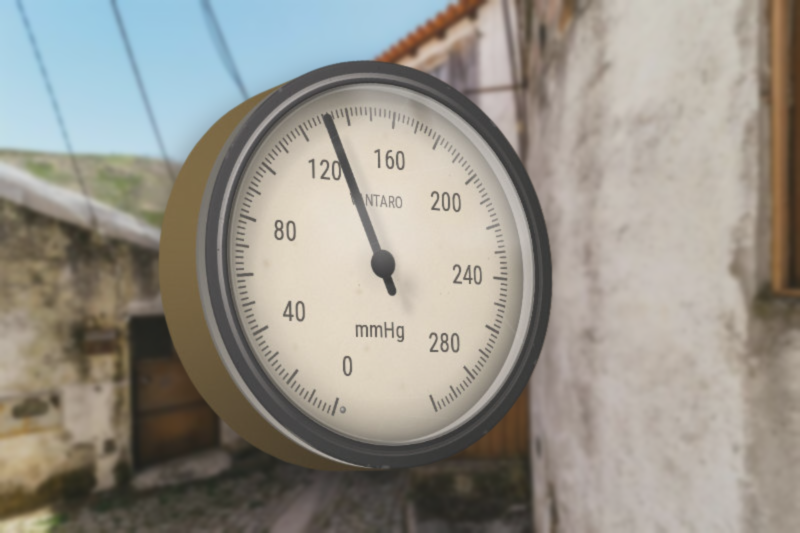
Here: 130 mmHg
